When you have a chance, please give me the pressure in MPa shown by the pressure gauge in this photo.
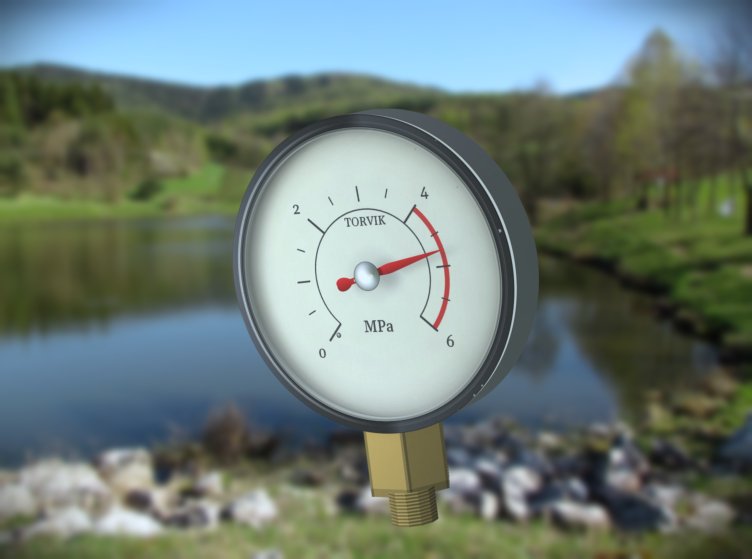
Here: 4.75 MPa
